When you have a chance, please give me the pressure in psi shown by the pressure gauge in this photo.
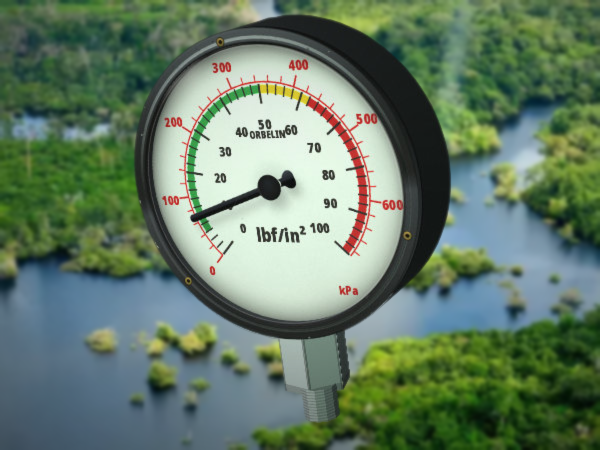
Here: 10 psi
